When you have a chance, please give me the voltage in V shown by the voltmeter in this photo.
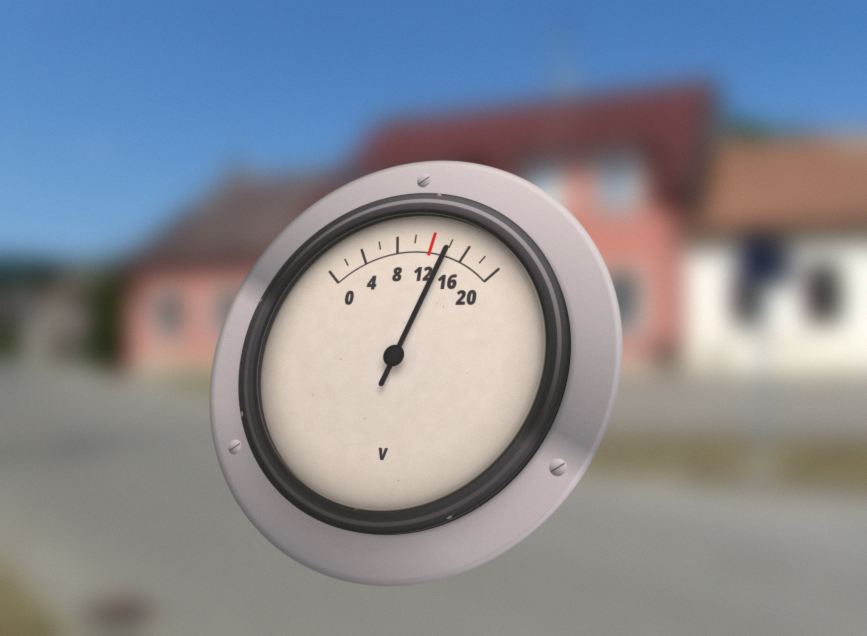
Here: 14 V
